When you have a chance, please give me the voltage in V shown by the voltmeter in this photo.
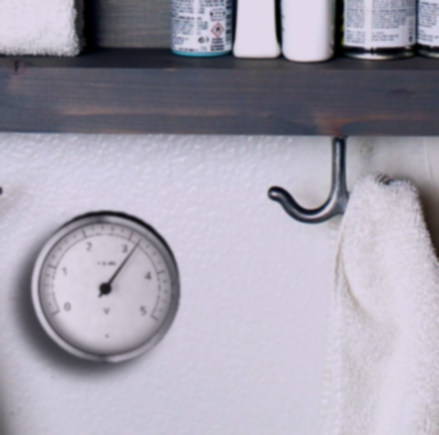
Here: 3.2 V
